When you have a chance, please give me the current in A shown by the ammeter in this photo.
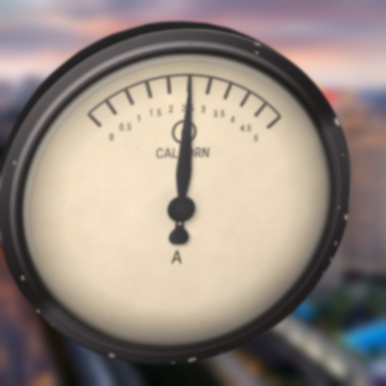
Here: 2.5 A
